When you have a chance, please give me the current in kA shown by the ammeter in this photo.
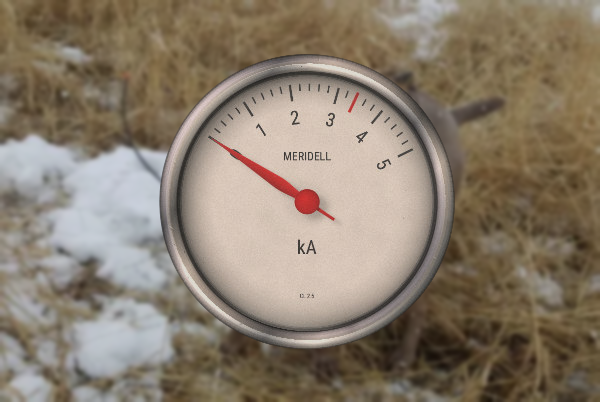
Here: 0 kA
